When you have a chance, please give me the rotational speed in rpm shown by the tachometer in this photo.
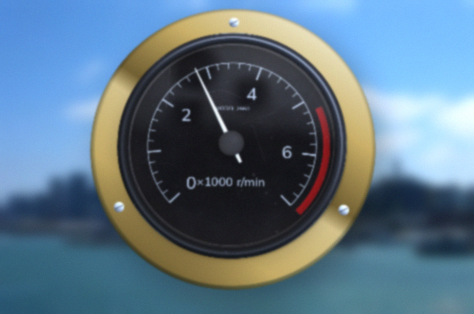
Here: 2800 rpm
